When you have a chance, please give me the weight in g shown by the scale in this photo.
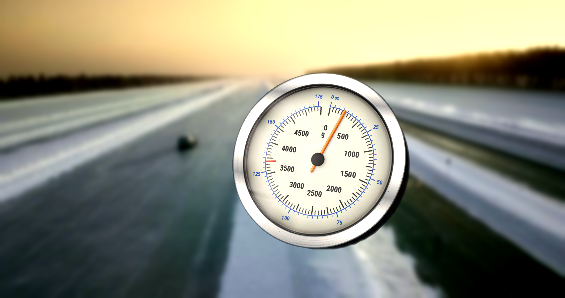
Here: 250 g
